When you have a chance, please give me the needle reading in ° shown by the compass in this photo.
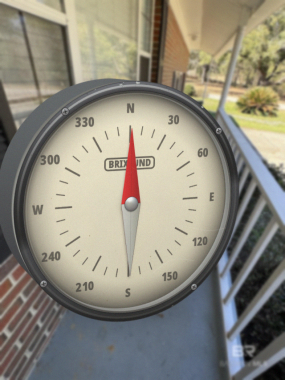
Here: 0 °
